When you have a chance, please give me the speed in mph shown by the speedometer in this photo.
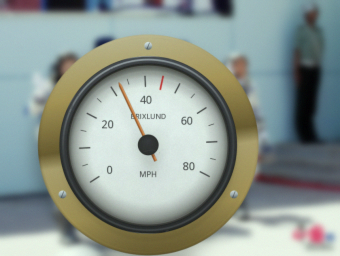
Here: 32.5 mph
